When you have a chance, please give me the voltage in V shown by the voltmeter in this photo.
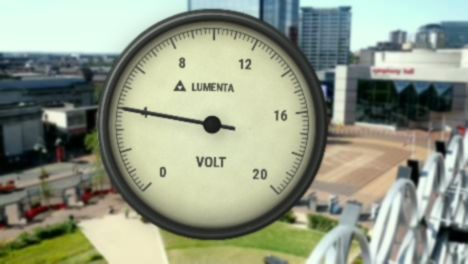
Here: 4 V
